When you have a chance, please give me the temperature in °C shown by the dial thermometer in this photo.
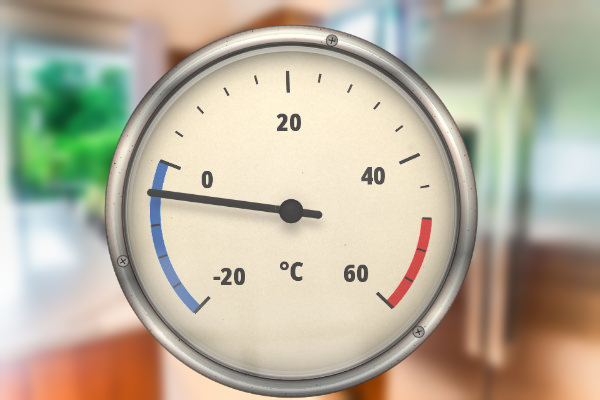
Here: -4 °C
